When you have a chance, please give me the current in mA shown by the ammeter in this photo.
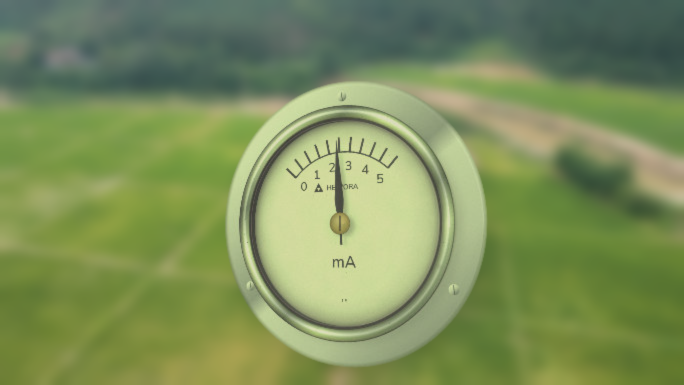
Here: 2.5 mA
